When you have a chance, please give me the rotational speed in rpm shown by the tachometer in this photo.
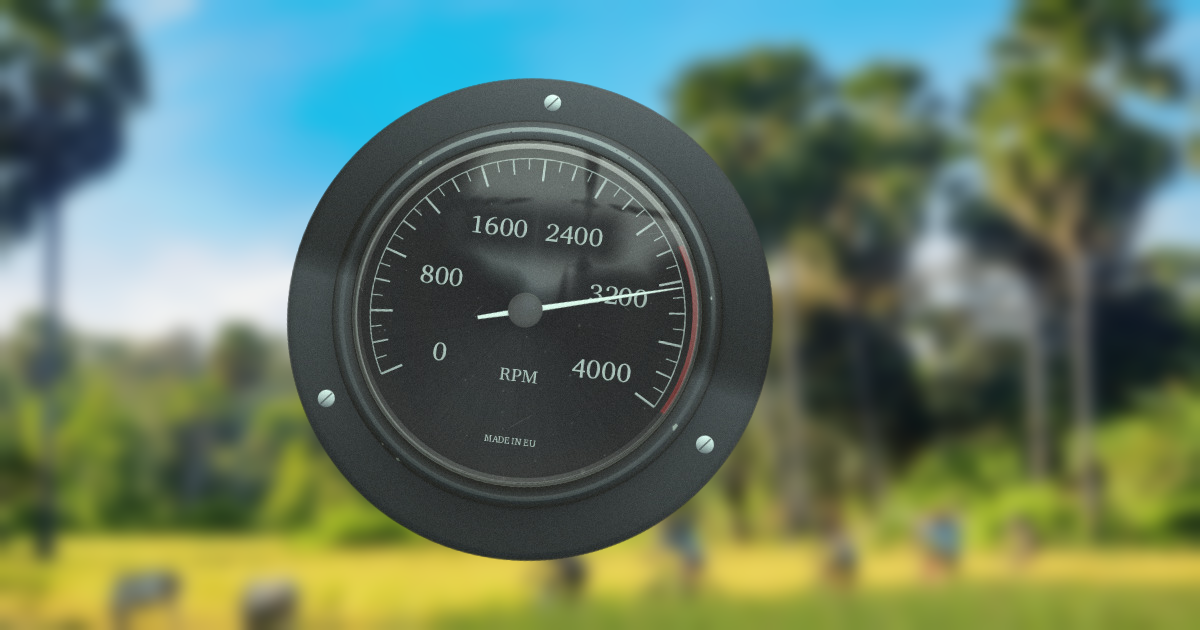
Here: 3250 rpm
